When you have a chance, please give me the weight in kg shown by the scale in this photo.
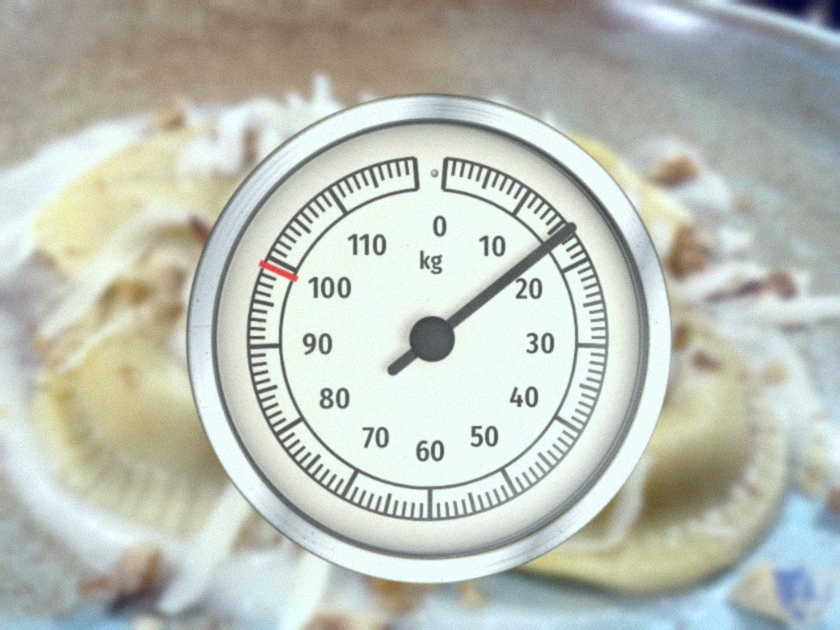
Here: 16 kg
